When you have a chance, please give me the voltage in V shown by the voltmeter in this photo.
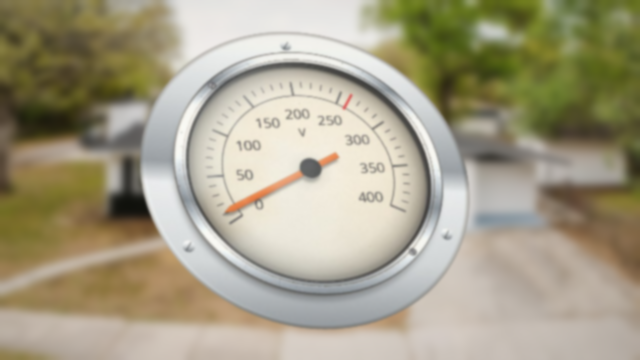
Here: 10 V
